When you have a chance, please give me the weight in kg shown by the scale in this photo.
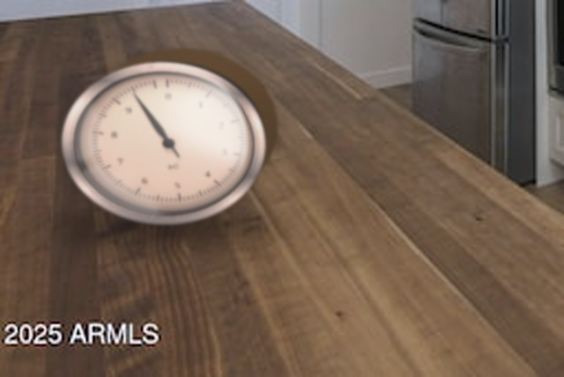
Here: 9.5 kg
